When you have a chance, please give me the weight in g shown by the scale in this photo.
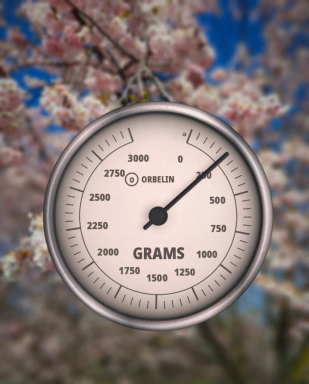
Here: 250 g
